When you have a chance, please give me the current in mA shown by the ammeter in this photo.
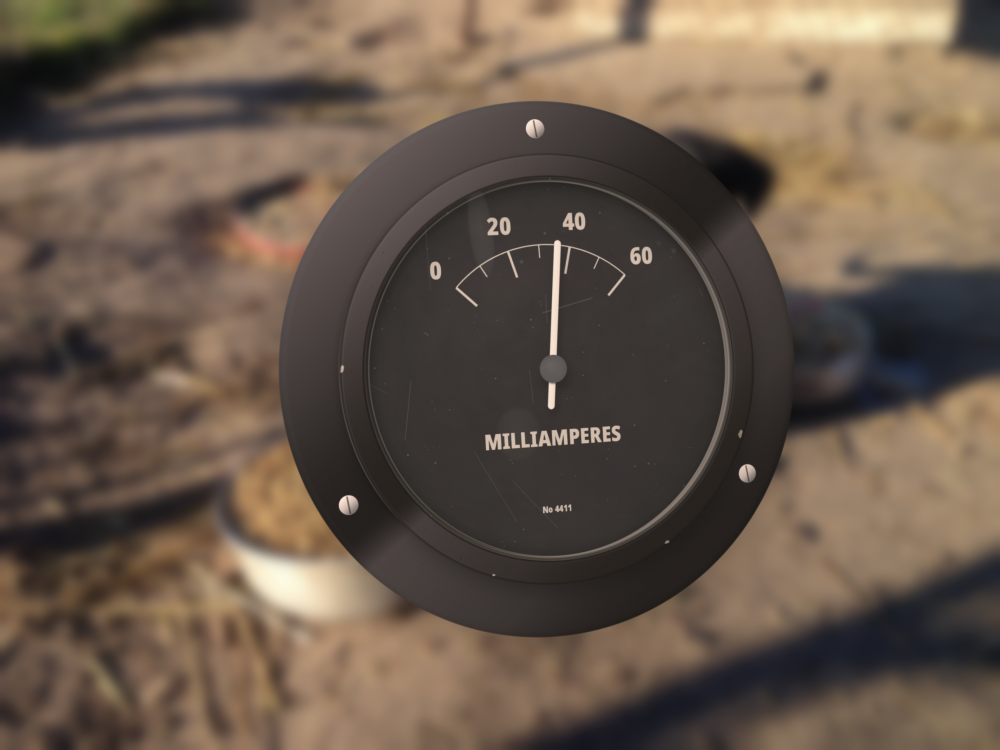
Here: 35 mA
